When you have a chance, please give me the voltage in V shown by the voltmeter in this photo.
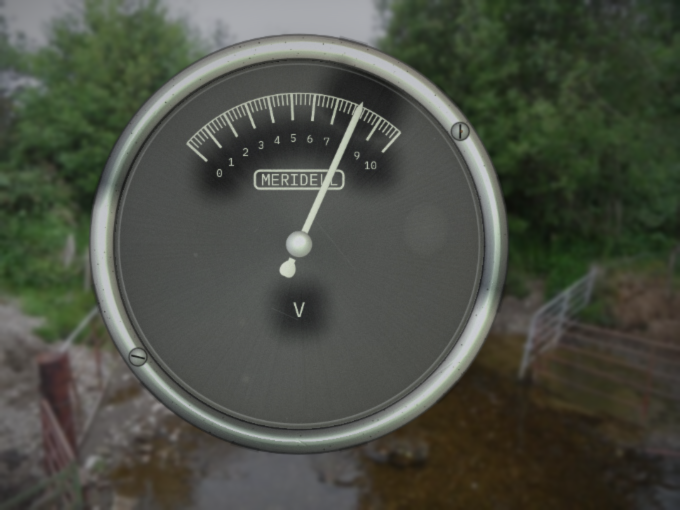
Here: 8 V
